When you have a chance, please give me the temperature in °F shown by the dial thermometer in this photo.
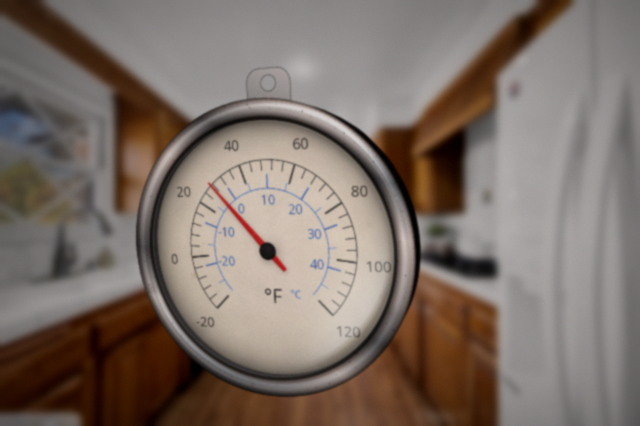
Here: 28 °F
